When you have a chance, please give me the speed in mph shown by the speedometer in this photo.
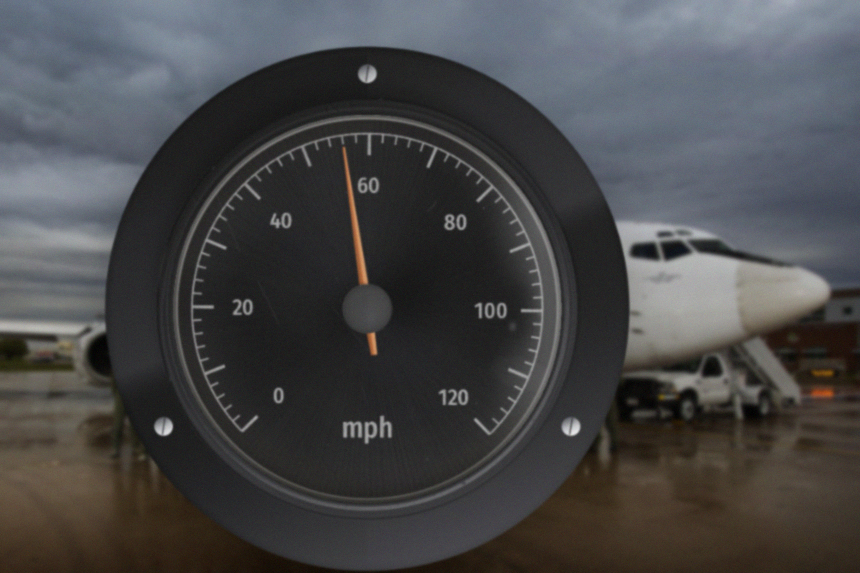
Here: 56 mph
